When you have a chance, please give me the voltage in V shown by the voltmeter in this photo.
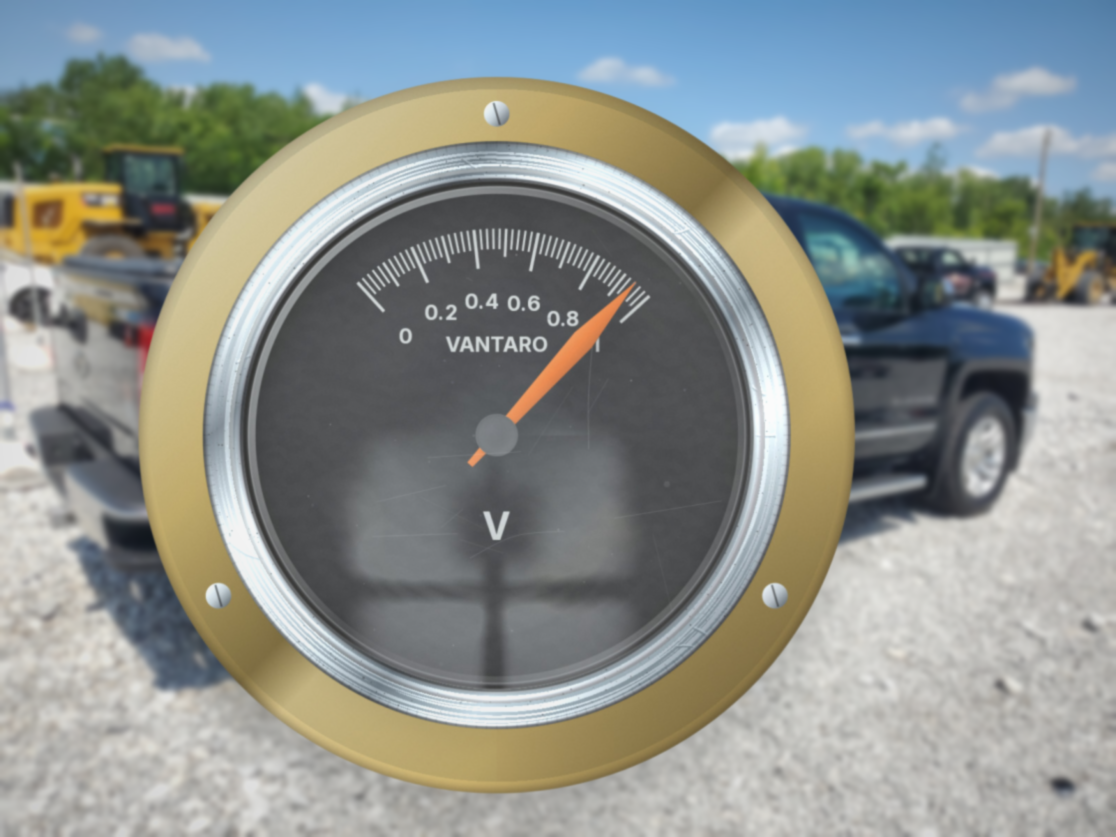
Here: 0.94 V
